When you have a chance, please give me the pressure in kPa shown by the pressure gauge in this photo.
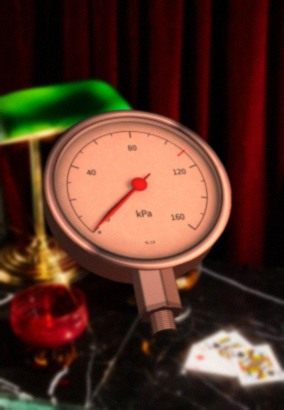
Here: 0 kPa
